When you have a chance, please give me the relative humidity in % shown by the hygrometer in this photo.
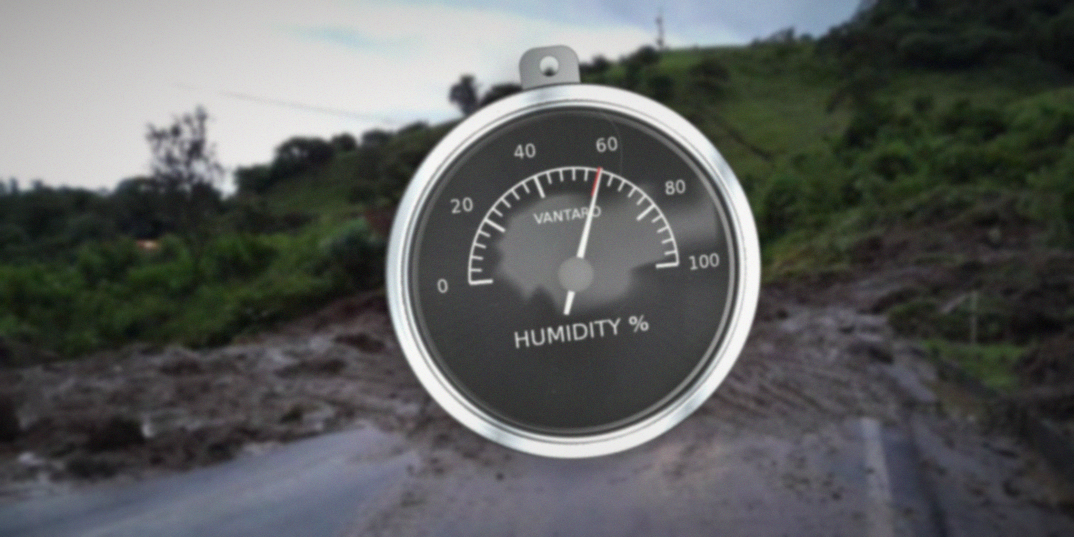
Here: 60 %
